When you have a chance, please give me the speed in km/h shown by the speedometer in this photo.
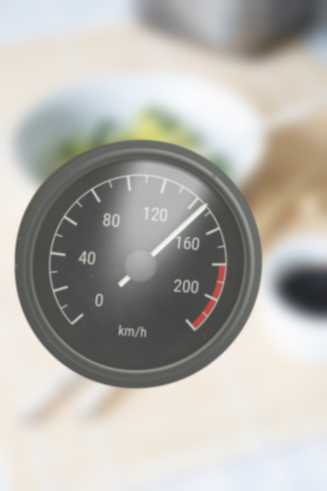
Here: 145 km/h
